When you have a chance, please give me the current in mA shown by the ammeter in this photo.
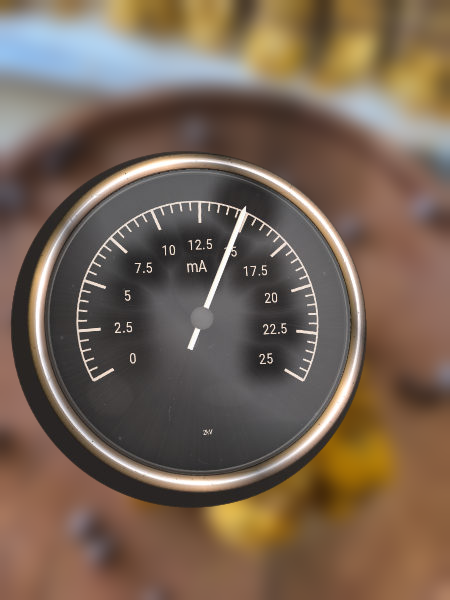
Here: 14.75 mA
